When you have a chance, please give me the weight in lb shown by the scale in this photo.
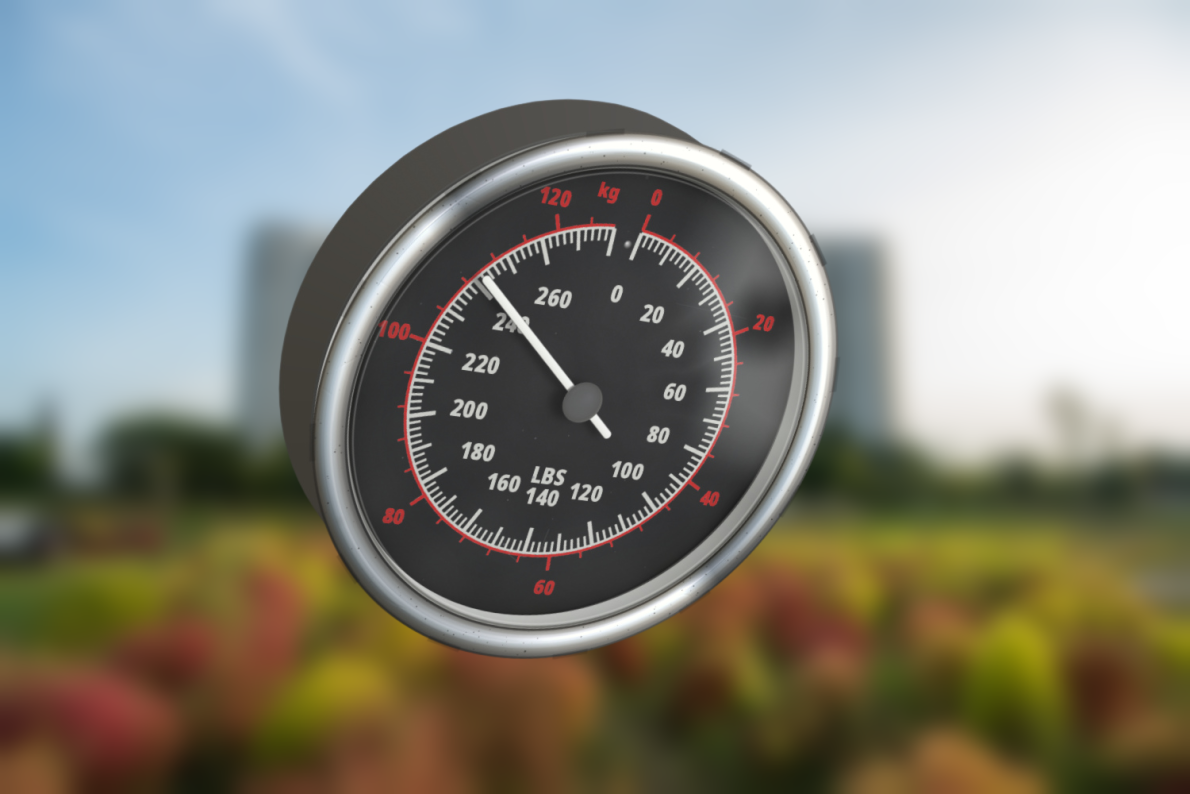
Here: 242 lb
